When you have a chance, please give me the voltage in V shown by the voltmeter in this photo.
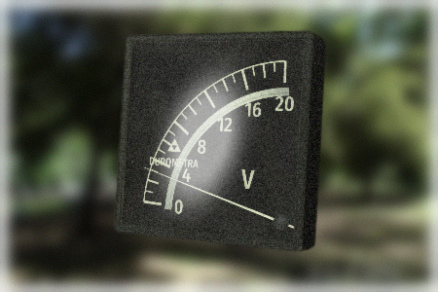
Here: 3 V
